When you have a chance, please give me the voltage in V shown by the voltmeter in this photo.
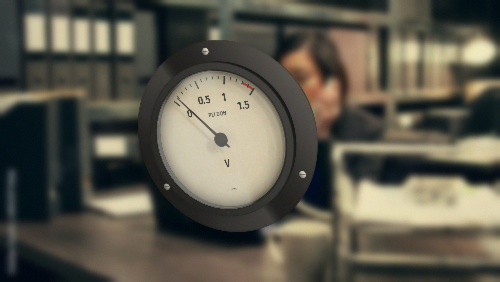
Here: 0.1 V
